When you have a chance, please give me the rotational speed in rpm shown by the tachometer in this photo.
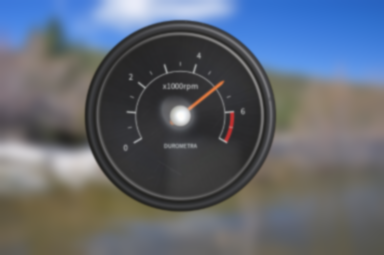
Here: 5000 rpm
